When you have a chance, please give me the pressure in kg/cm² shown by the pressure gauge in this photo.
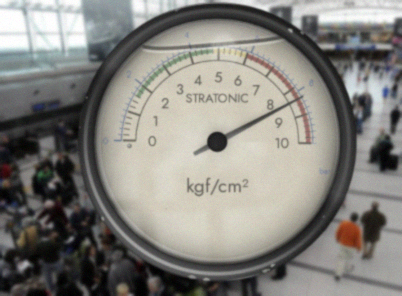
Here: 8.4 kg/cm²
